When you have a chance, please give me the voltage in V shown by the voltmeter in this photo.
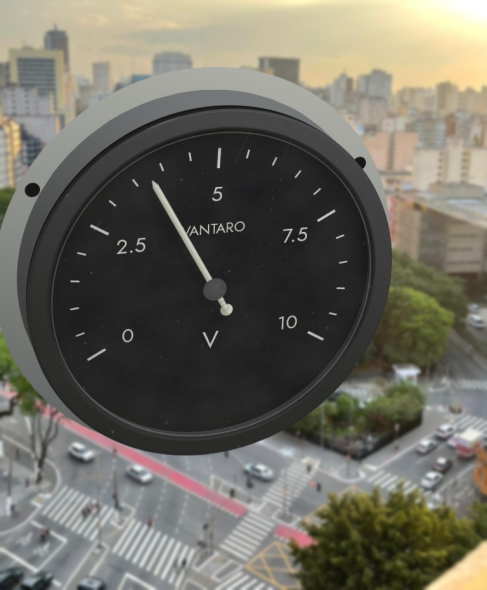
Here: 3.75 V
